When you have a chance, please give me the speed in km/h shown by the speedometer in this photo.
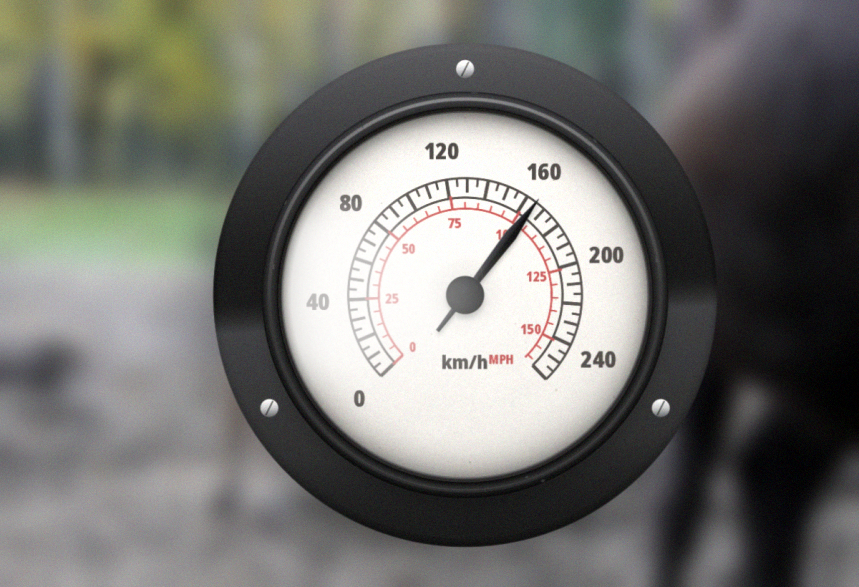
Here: 165 km/h
